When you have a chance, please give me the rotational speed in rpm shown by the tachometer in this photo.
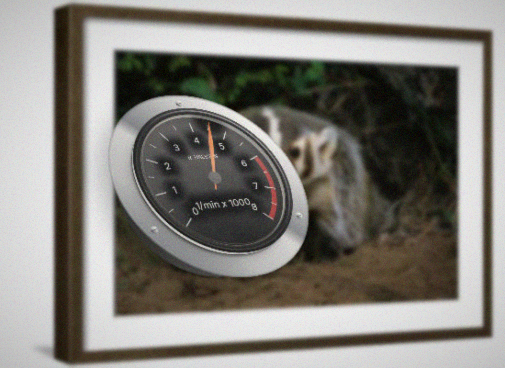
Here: 4500 rpm
